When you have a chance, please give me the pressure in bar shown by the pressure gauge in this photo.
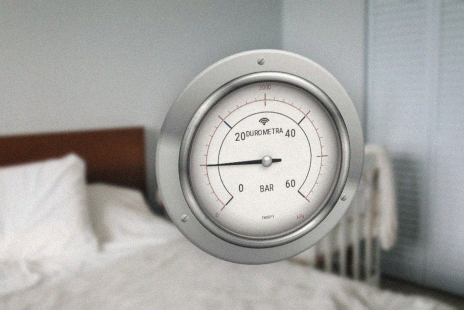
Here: 10 bar
